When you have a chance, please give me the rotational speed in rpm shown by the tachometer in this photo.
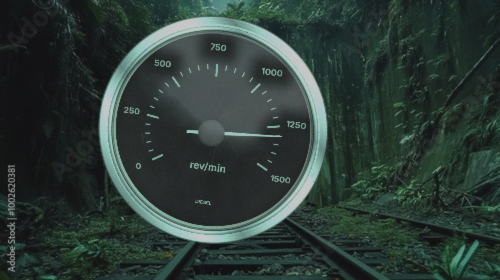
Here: 1300 rpm
